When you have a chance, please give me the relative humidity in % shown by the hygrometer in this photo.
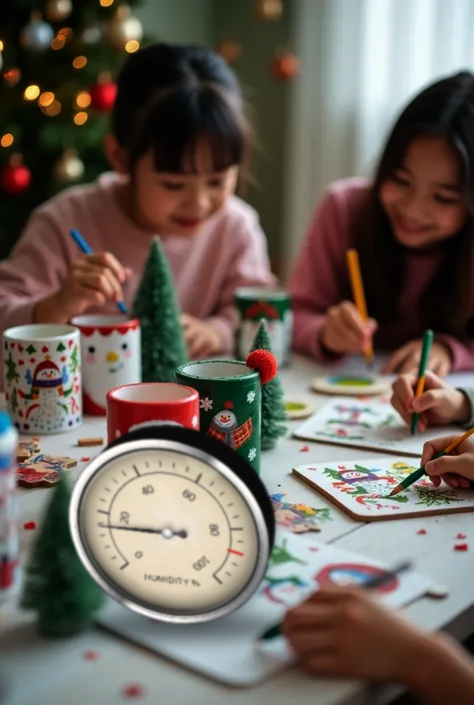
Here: 16 %
